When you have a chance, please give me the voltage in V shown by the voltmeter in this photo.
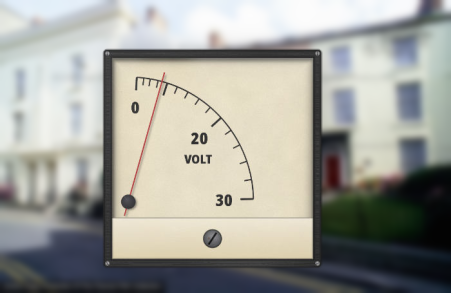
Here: 9 V
